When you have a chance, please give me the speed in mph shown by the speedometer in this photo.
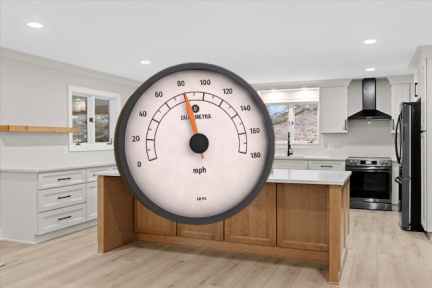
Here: 80 mph
